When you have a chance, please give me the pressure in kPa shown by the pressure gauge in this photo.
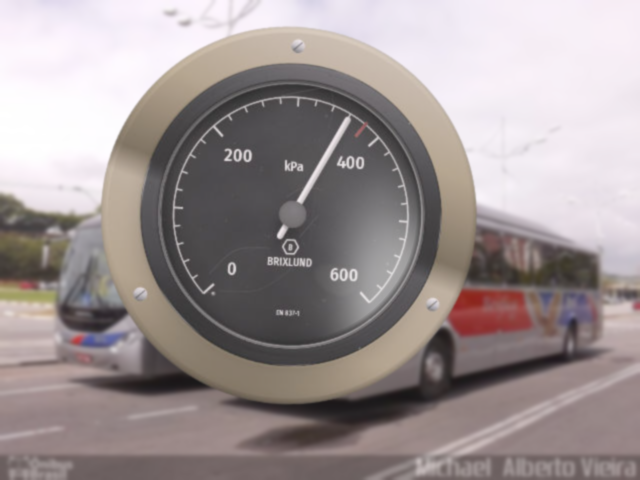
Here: 360 kPa
